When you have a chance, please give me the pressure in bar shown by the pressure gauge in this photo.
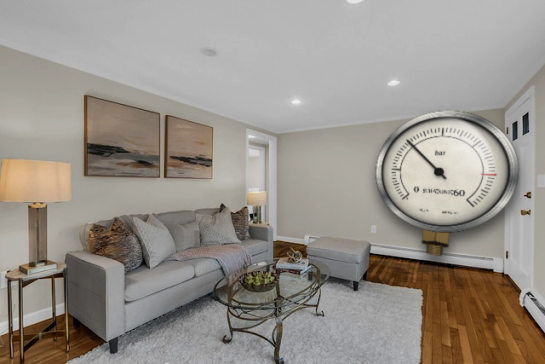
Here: 20 bar
